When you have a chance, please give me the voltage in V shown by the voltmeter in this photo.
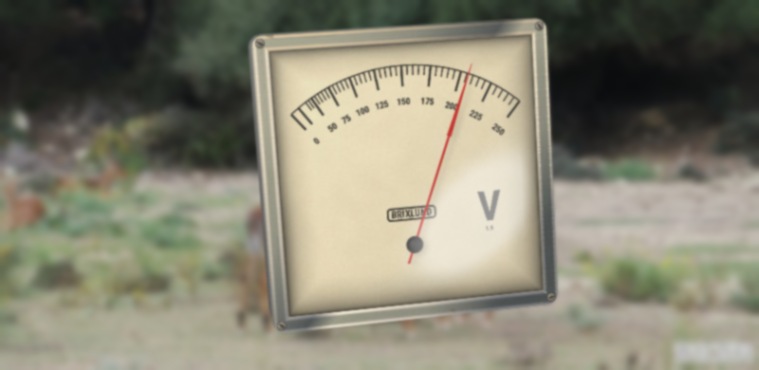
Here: 205 V
